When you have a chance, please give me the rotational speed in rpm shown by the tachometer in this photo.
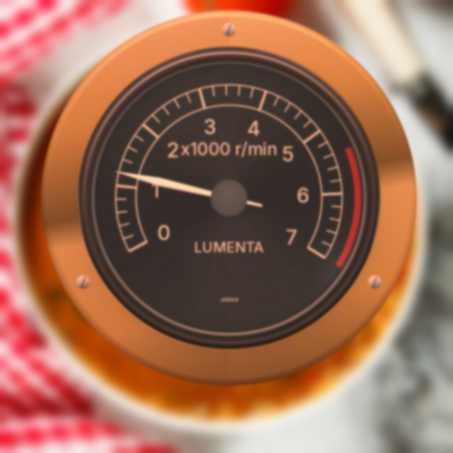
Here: 1200 rpm
